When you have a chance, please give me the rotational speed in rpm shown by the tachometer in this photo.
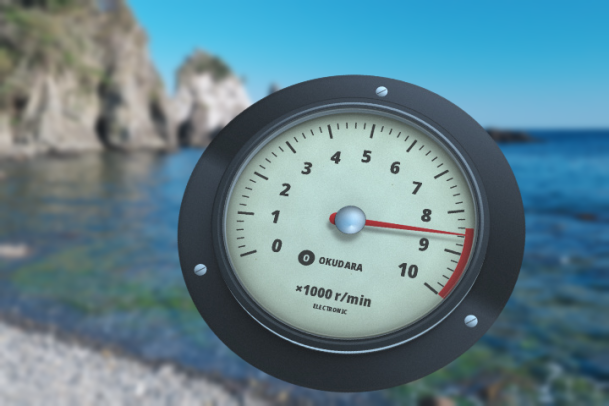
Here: 8600 rpm
